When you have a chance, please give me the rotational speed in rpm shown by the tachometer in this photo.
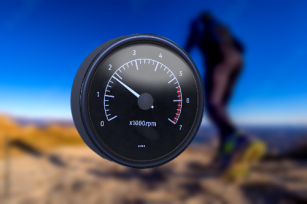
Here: 1800 rpm
